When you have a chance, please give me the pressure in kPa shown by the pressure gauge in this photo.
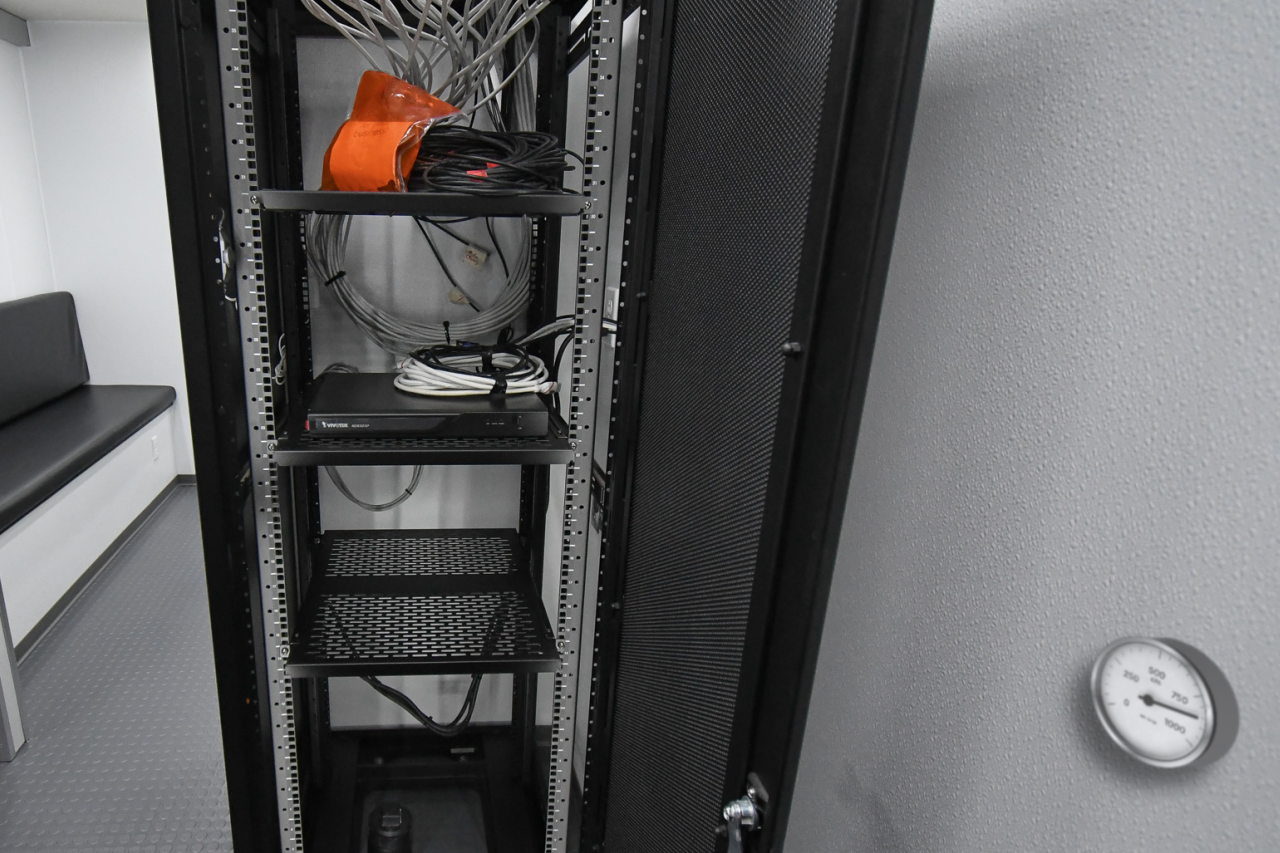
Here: 850 kPa
